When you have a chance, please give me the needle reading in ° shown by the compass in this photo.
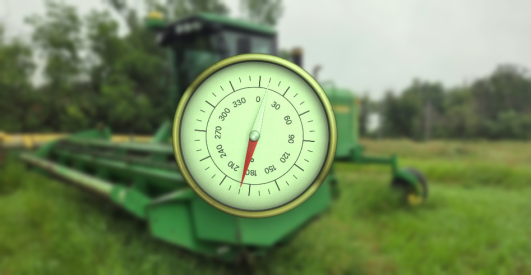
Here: 190 °
